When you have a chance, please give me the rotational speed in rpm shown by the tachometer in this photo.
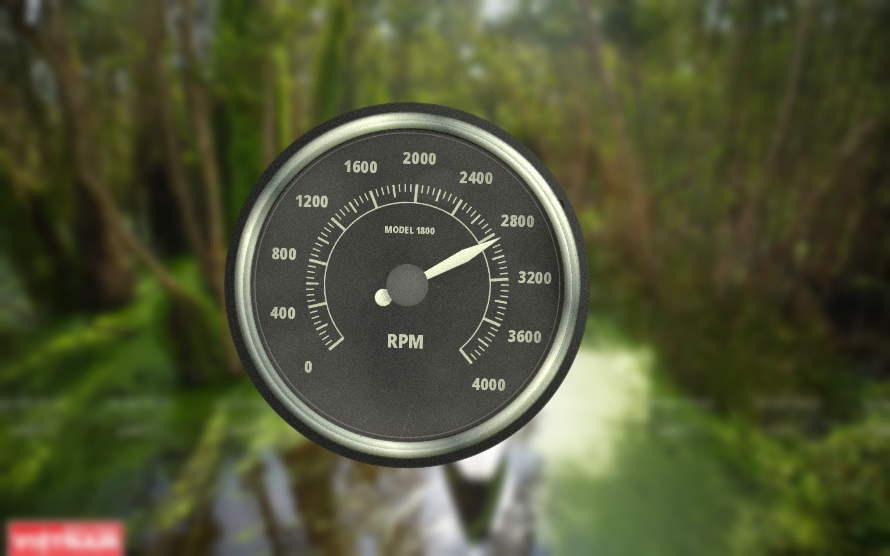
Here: 2850 rpm
